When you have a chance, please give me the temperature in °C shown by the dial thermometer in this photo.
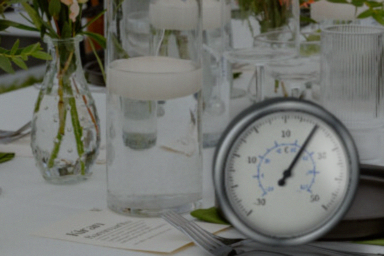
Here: 20 °C
